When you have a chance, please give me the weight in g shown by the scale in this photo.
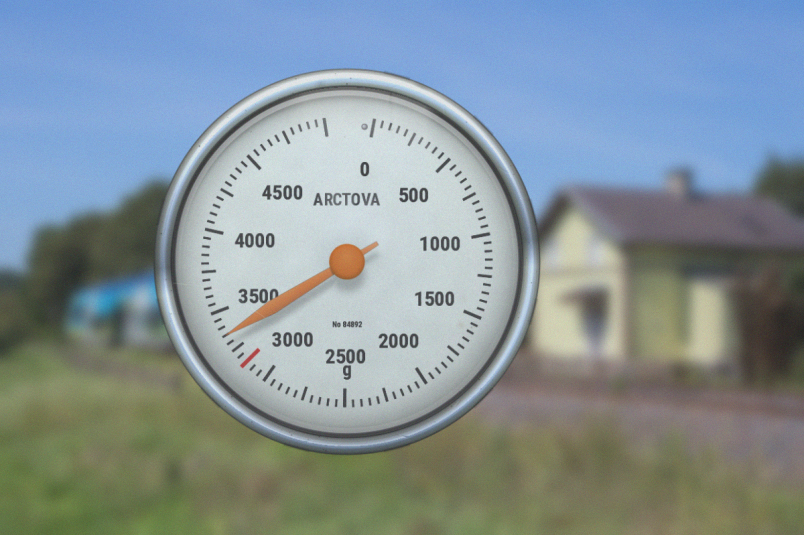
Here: 3350 g
